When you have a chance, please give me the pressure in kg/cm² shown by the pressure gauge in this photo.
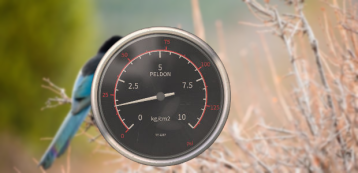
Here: 1.25 kg/cm²
